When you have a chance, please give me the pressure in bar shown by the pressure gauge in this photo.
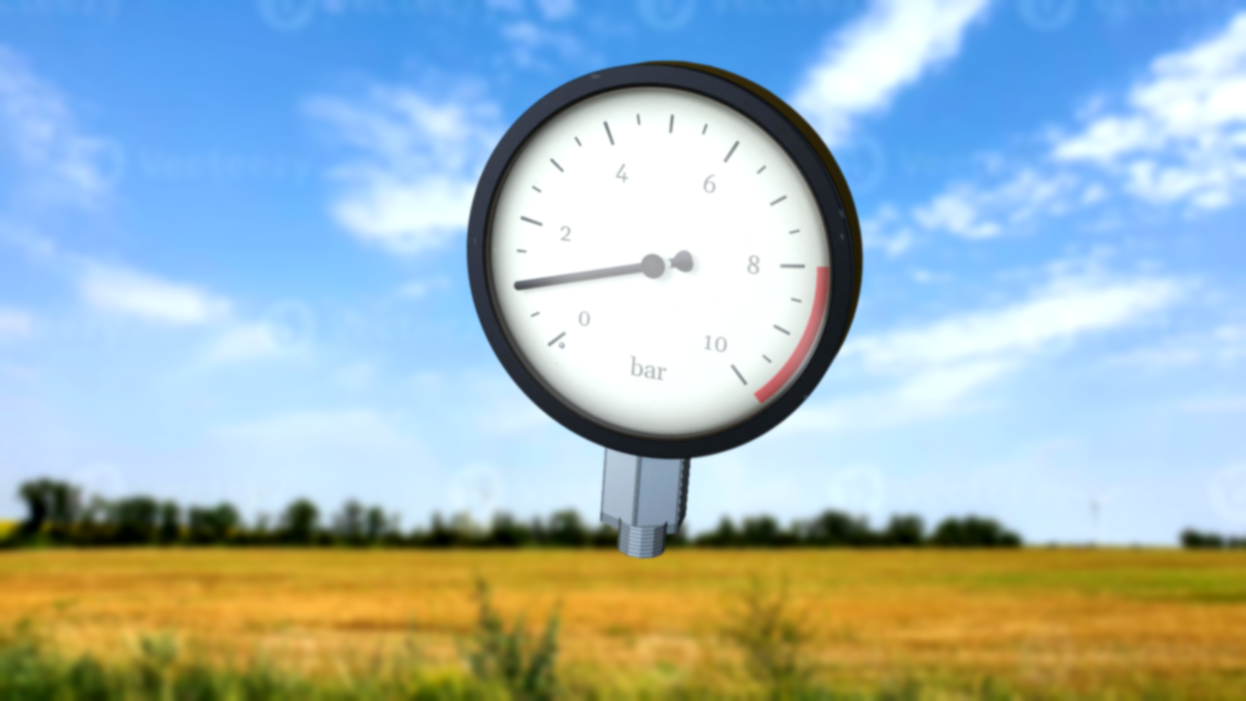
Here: 1 bar
